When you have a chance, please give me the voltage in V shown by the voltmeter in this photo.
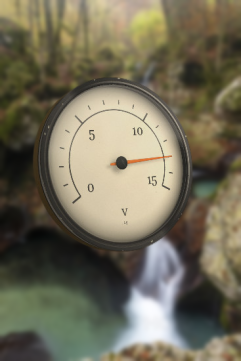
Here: 13 V
